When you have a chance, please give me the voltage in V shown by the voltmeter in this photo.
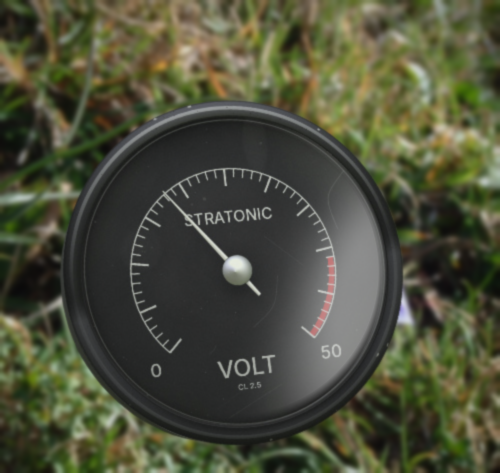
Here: 18 V
